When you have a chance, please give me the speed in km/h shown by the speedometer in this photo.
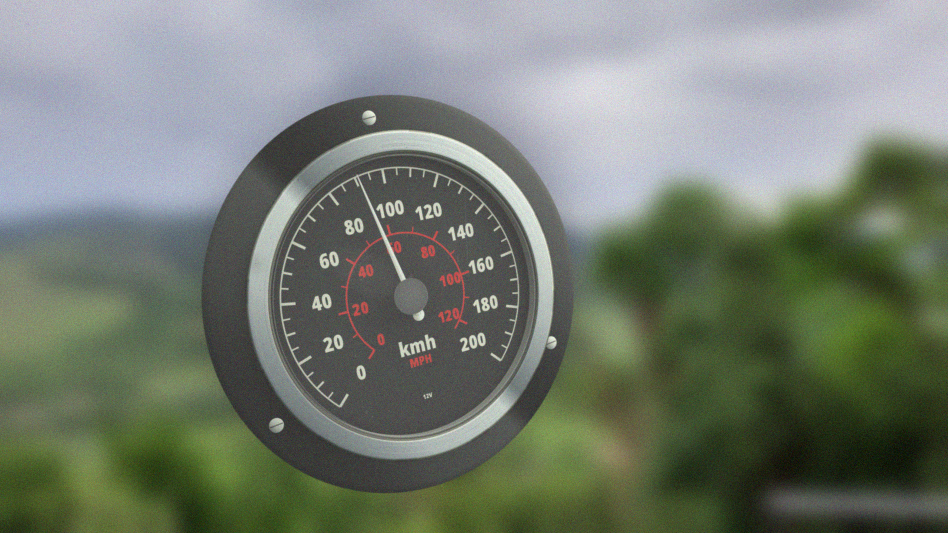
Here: 90 km/h
